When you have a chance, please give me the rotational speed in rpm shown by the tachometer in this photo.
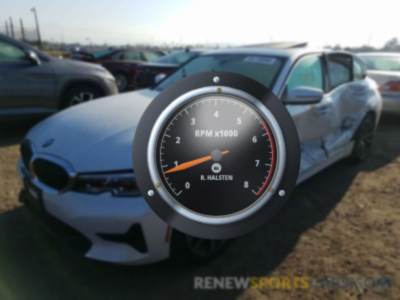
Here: 800 rpm
